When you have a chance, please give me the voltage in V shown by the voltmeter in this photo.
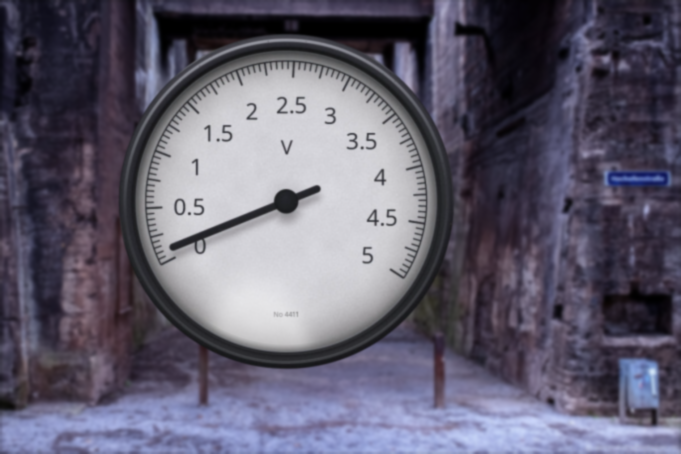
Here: 0.1 V
